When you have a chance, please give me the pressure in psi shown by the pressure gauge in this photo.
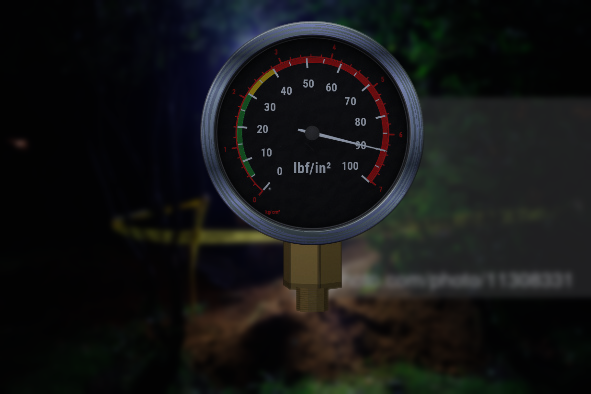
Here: 90 psi
